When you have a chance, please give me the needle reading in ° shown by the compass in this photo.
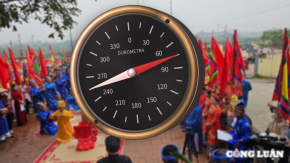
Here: 75 °
